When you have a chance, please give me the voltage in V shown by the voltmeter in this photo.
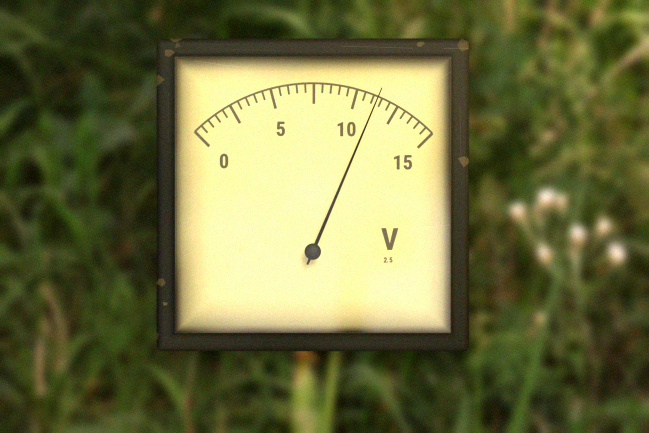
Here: 11.25 V
